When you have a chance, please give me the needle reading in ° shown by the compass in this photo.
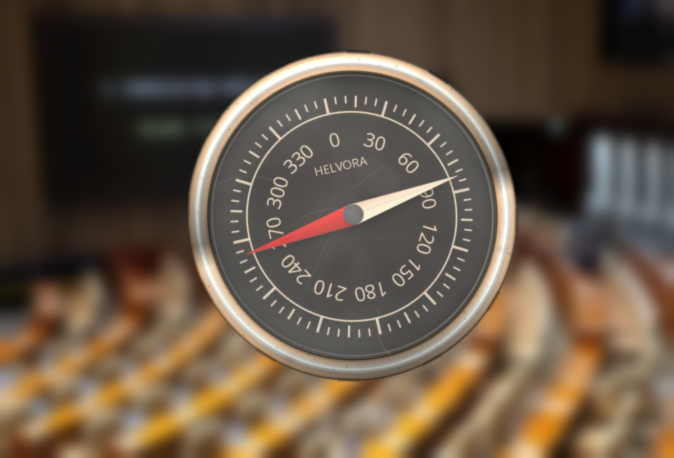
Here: 262.5 °
